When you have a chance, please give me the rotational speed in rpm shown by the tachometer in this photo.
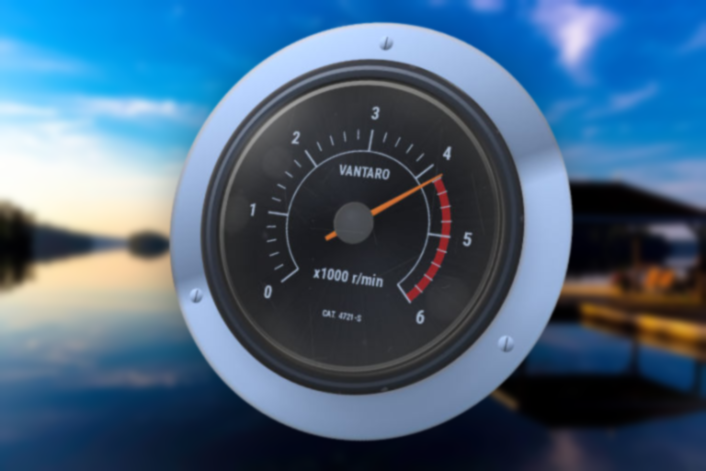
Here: 4200 rpm
